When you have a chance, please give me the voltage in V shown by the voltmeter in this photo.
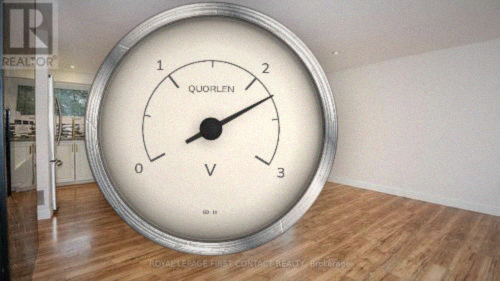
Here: 2.25 V
